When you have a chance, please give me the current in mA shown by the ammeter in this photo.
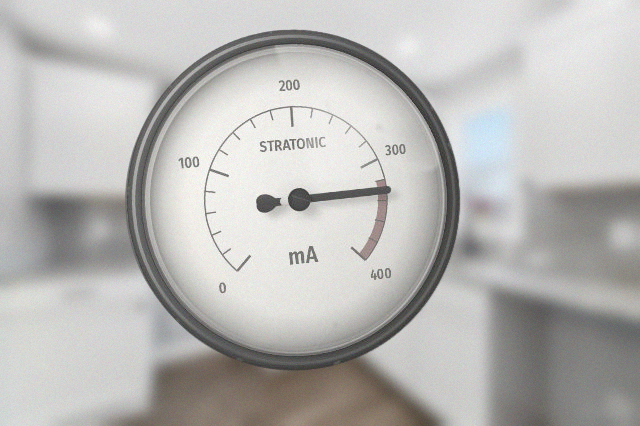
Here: 330 mA
